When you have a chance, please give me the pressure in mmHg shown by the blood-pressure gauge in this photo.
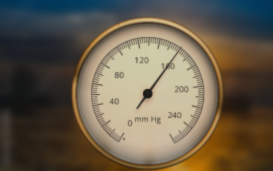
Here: 160 mmHg
